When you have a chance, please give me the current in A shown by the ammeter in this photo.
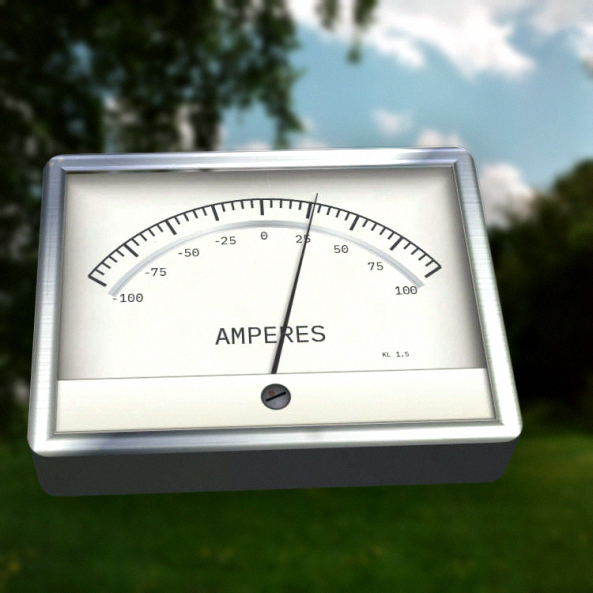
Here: 27.5 A
